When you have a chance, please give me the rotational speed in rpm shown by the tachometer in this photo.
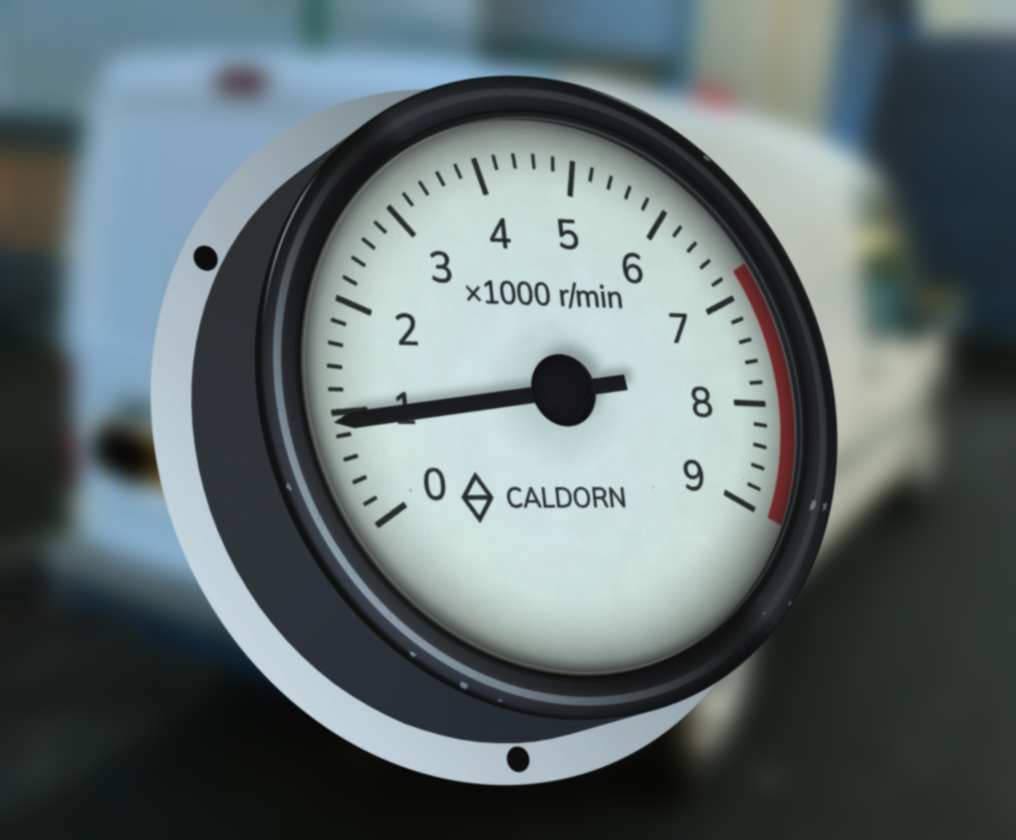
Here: 900 rpm
